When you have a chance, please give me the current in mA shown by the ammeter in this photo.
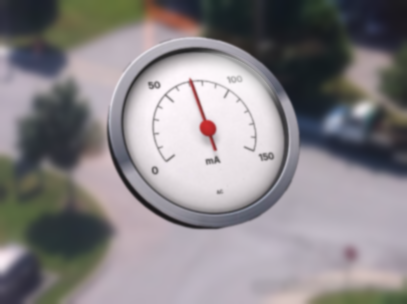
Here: 70 mA
